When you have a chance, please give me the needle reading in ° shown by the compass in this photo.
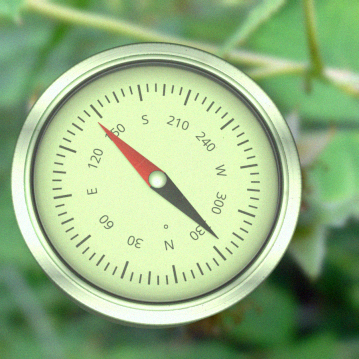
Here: 145 °
